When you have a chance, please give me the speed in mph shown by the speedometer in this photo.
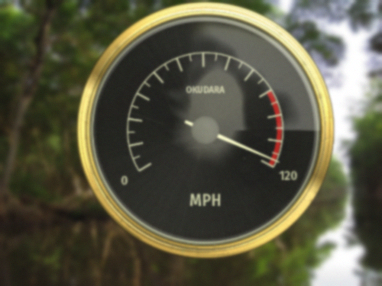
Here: 117.5 mph
